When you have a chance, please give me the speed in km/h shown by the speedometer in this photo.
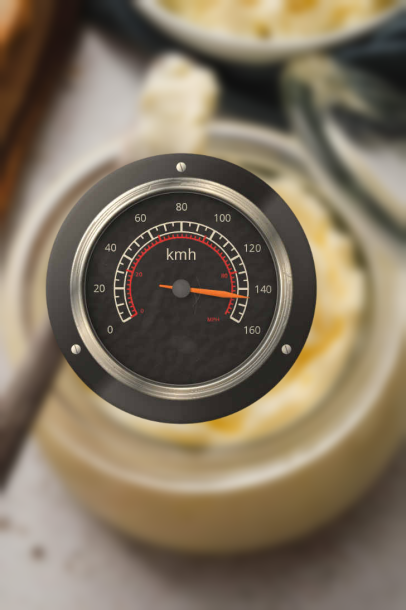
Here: 145 km/h
